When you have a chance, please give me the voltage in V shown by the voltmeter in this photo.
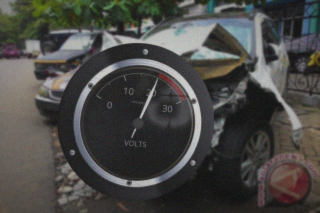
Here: 20 V
